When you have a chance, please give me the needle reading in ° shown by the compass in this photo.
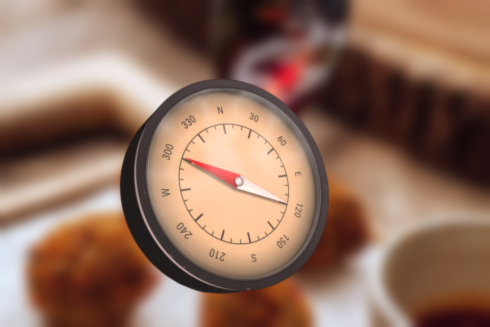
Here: 300 °
